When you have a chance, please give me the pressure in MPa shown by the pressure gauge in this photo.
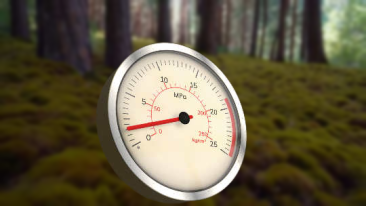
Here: 1.5 MPa
